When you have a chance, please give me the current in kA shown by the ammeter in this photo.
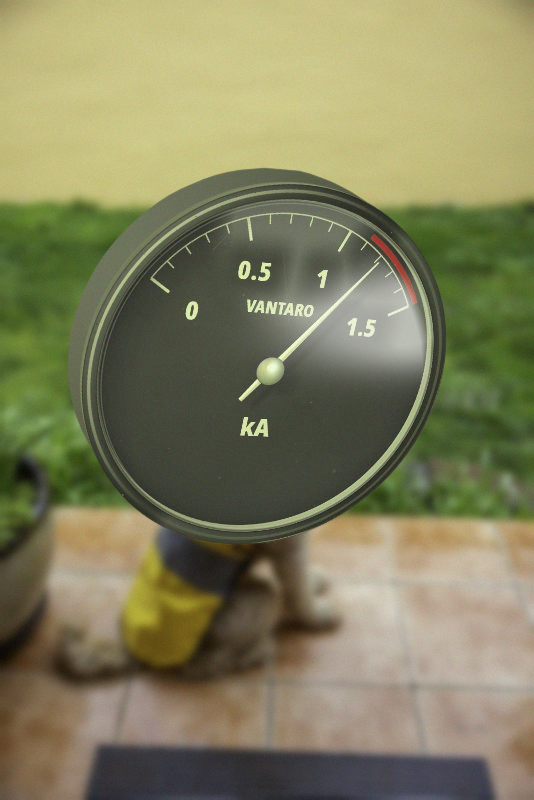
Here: 1.2 kA
